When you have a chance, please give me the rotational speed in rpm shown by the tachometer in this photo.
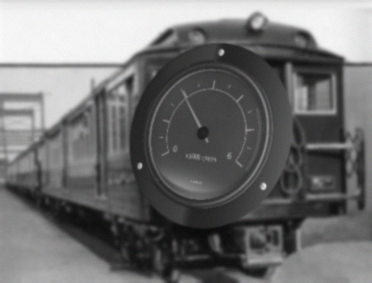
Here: 2000 rpm
